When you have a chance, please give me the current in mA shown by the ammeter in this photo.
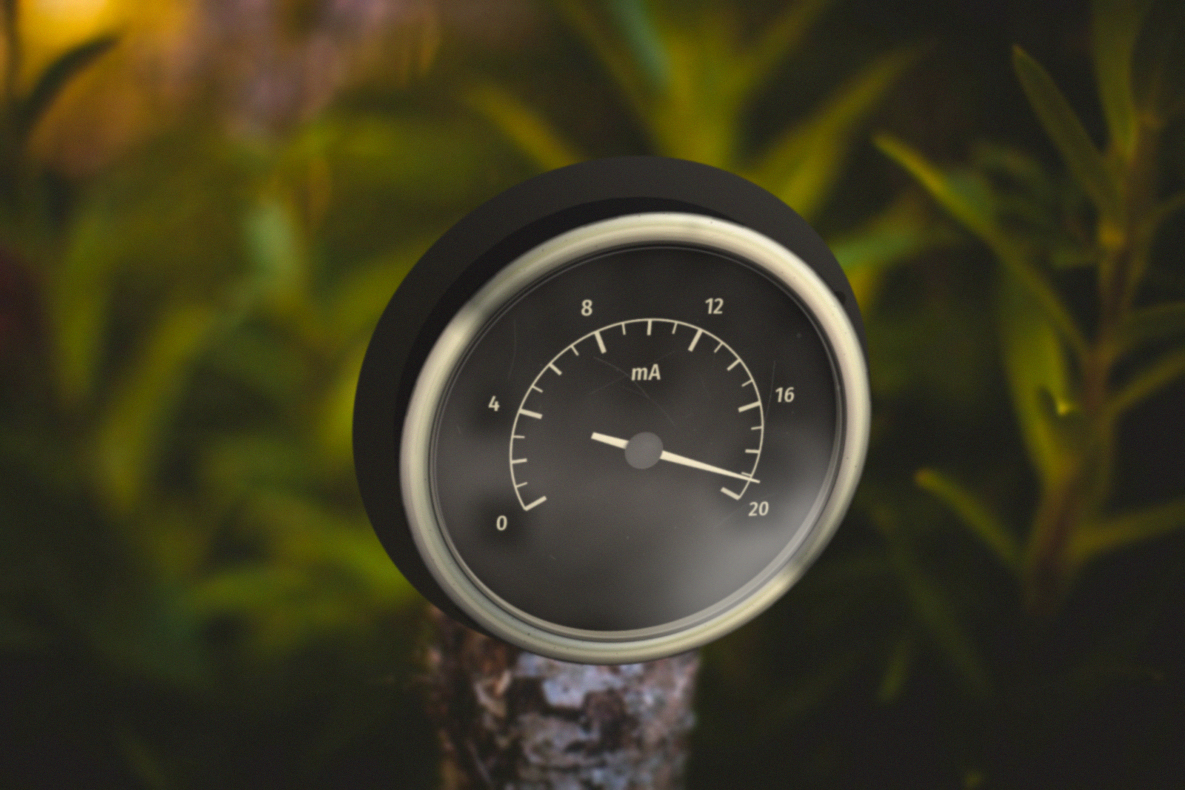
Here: 19 mA
